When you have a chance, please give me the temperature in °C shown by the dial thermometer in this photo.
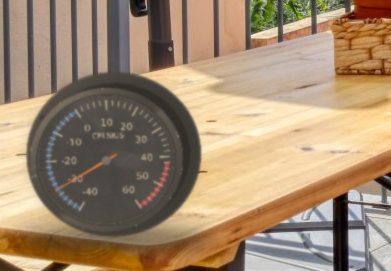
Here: -30 °C
